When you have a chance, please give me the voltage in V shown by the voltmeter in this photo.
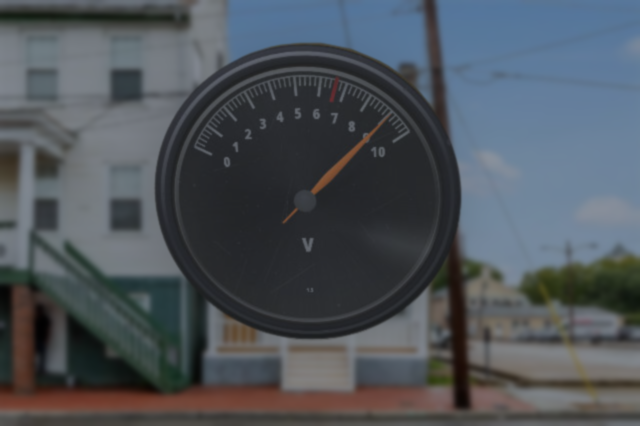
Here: 9 V
